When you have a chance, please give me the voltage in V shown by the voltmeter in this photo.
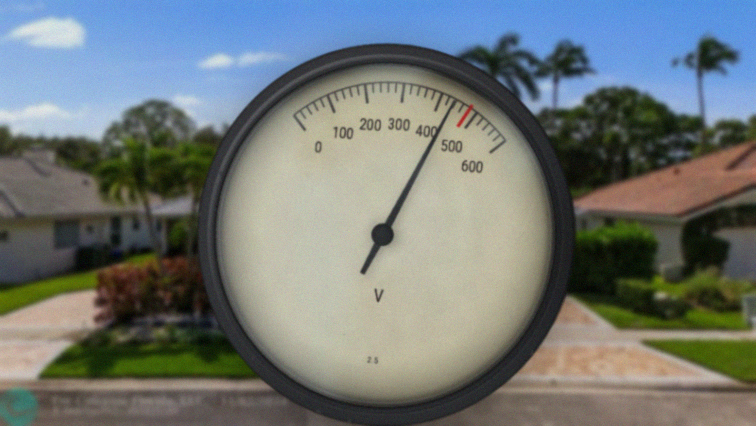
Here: 440 V
